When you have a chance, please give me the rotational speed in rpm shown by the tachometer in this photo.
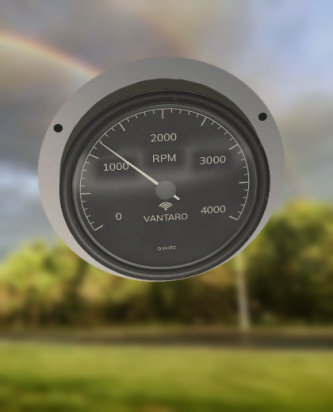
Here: 1200 rpm
